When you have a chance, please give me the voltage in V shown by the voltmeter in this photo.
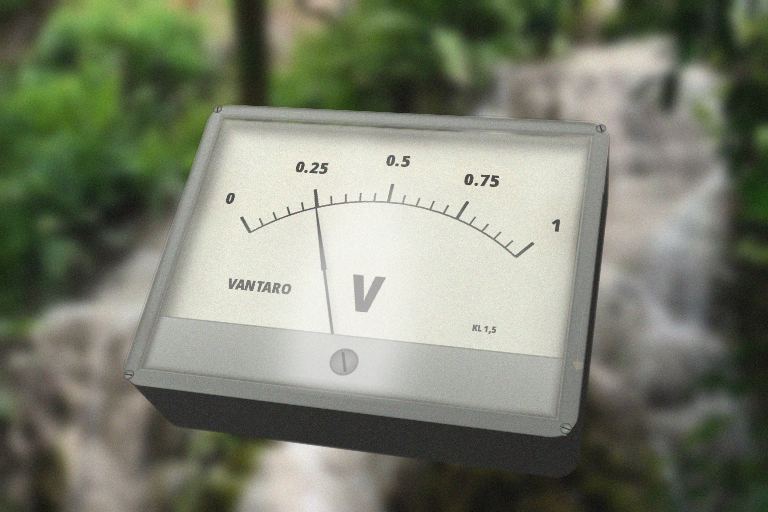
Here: 0.25 V
